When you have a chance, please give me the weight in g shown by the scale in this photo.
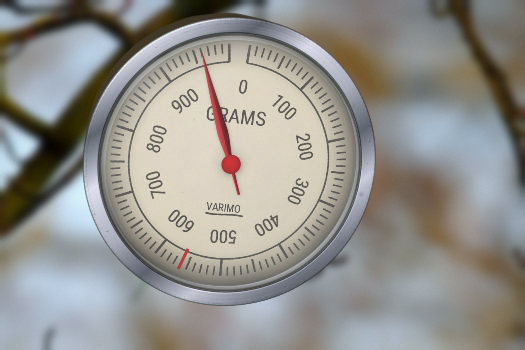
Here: 960 g
